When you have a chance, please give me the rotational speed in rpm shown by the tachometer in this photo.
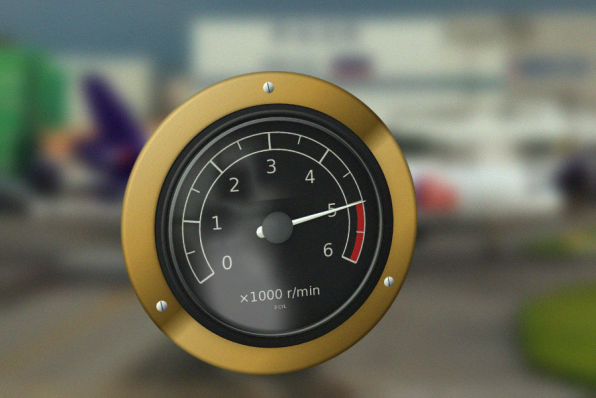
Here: 5000 rpm
